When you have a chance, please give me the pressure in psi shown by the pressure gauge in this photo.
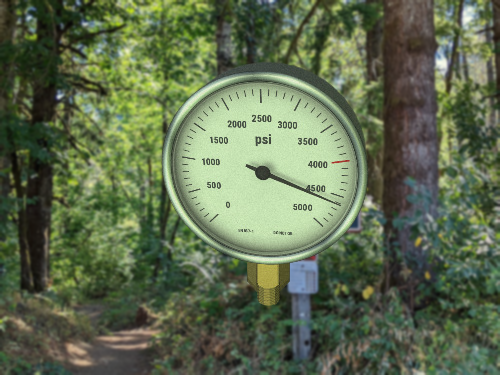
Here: 4600 psi
